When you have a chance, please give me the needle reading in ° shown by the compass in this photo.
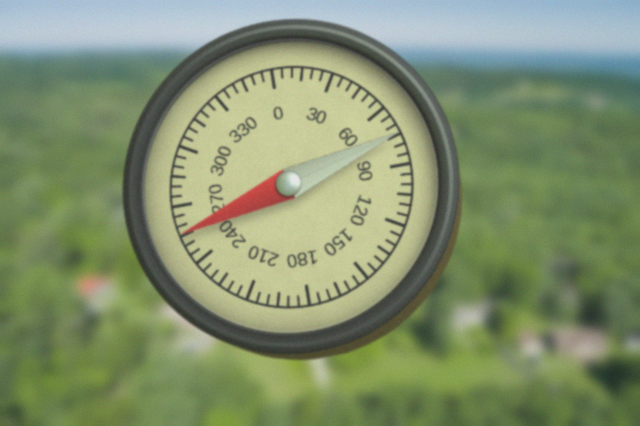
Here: 255 °
